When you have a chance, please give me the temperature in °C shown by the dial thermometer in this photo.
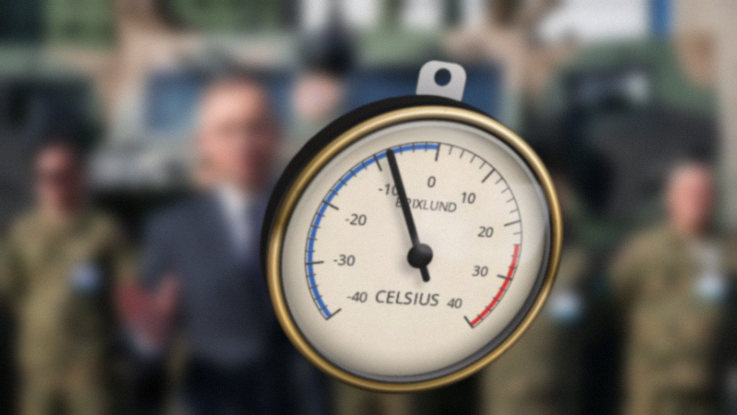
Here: -8 °C
